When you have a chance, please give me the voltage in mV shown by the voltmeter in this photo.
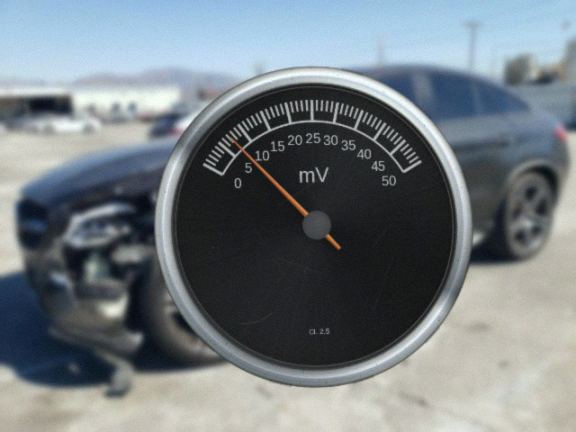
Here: 7 mV
